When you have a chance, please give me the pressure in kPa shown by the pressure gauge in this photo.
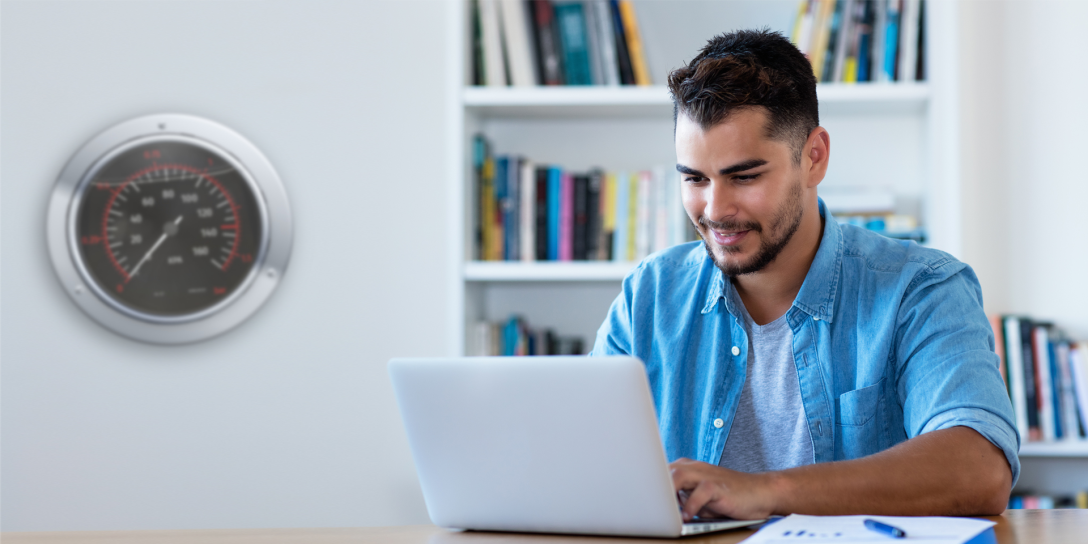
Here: 0 kPa
